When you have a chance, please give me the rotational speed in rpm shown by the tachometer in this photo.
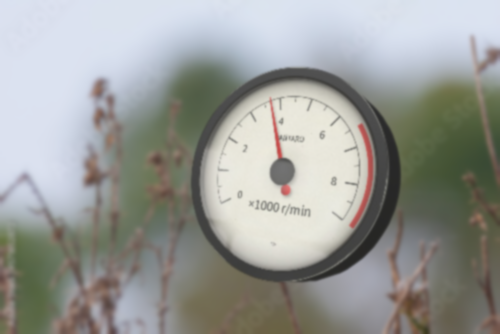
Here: 3750 rpm
